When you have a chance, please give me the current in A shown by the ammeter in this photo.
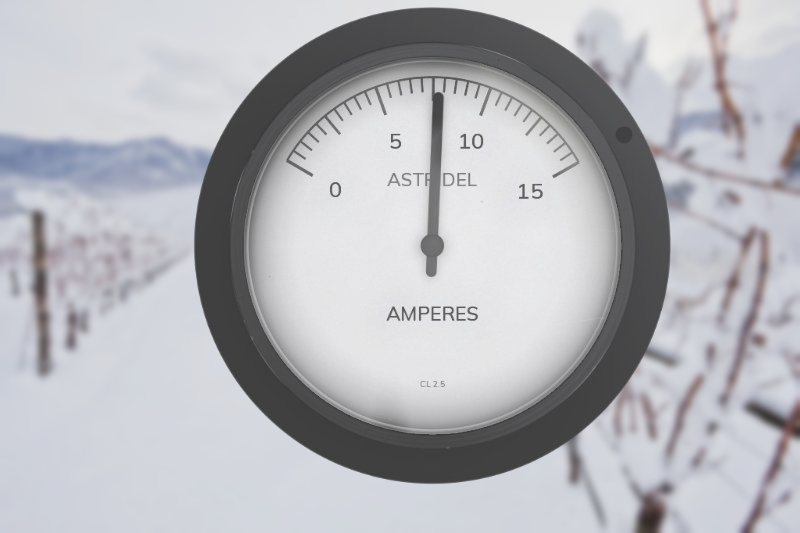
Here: 7.75 A
